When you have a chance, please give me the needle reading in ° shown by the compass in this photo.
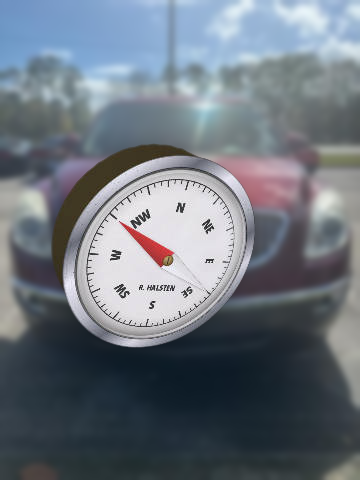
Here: 300 °
